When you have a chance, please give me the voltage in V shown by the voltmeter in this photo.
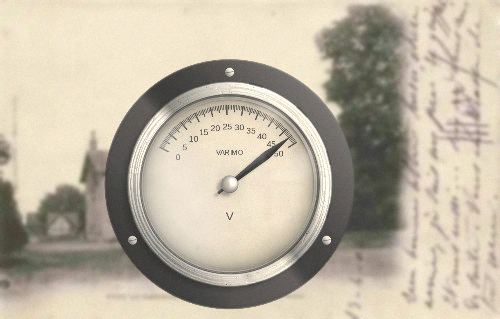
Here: 47.5 V
